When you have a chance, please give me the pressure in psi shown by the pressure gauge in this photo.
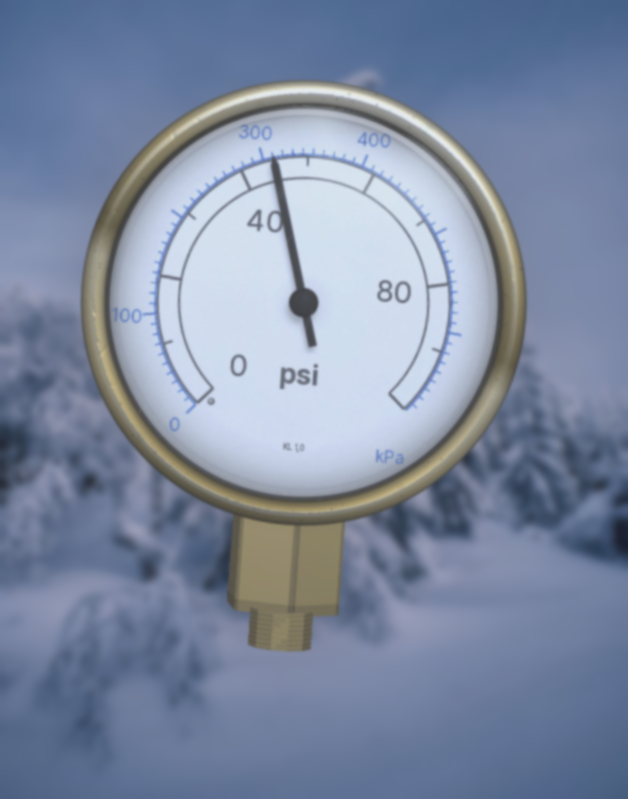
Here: 45 psi
